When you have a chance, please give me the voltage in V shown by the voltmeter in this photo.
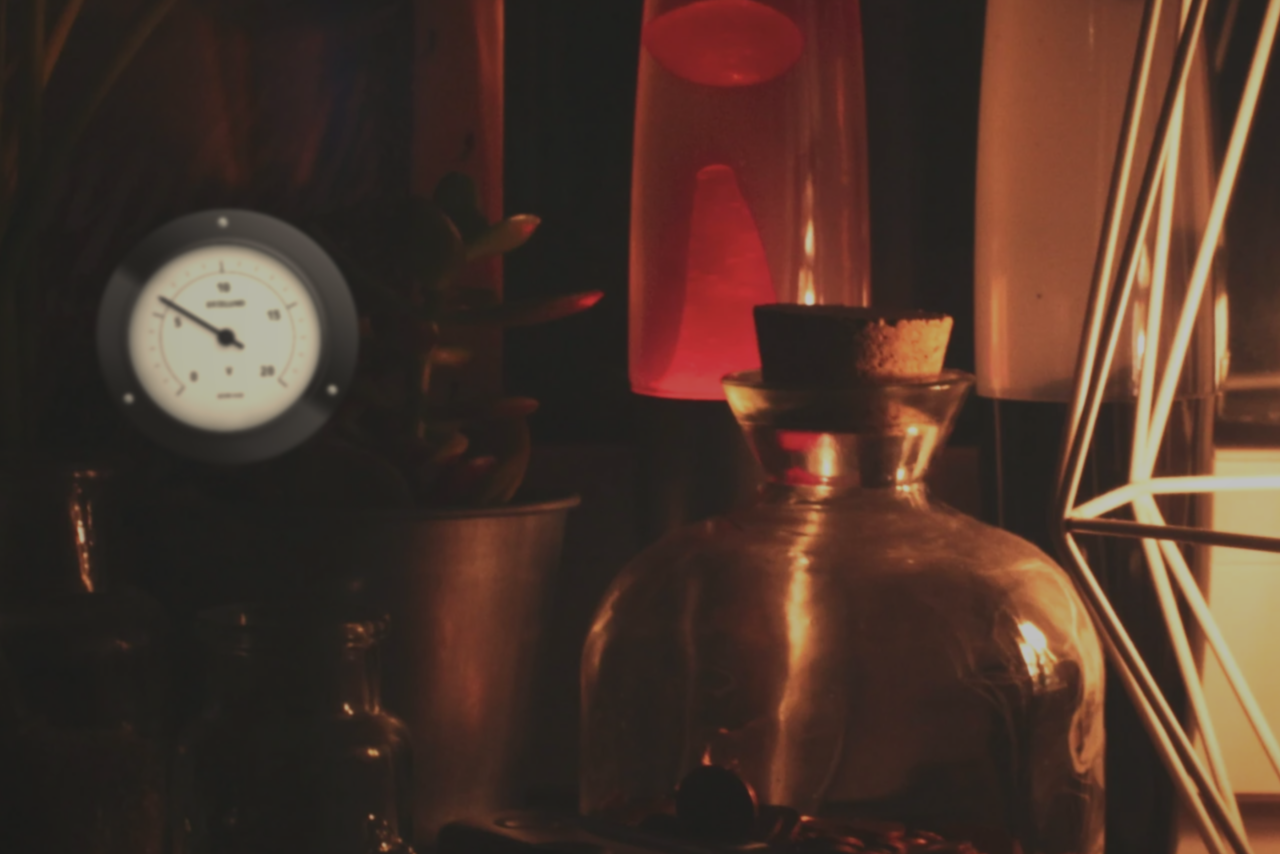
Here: 6 V
